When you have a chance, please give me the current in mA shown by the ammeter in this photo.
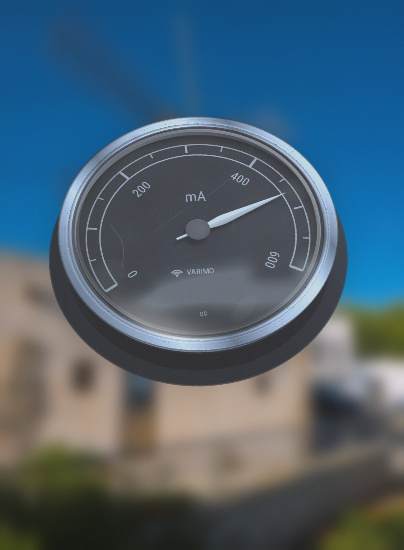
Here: 475 mA
